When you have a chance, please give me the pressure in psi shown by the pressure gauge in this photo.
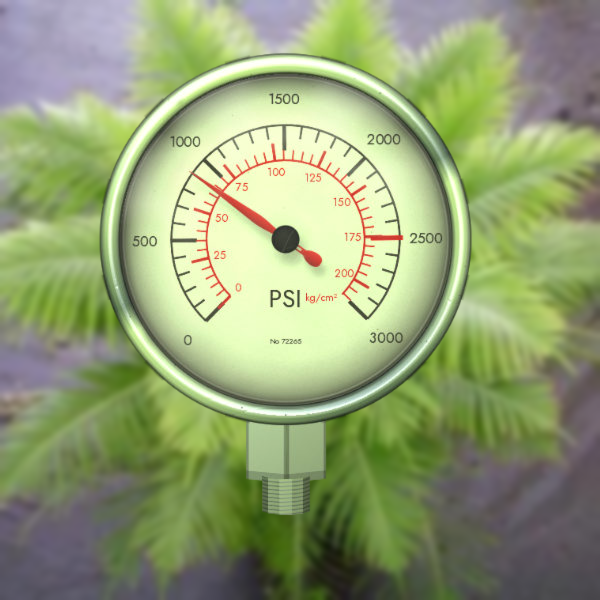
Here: 900 psi
